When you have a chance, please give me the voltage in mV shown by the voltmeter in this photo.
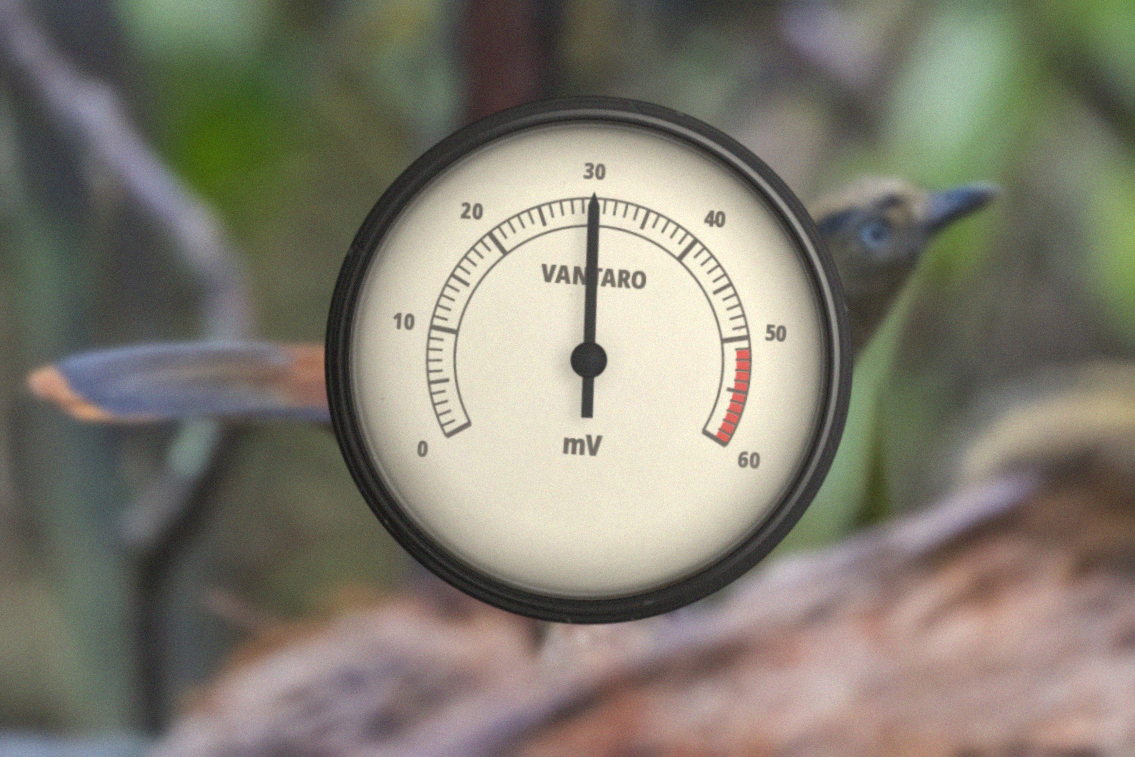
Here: 30 mV
